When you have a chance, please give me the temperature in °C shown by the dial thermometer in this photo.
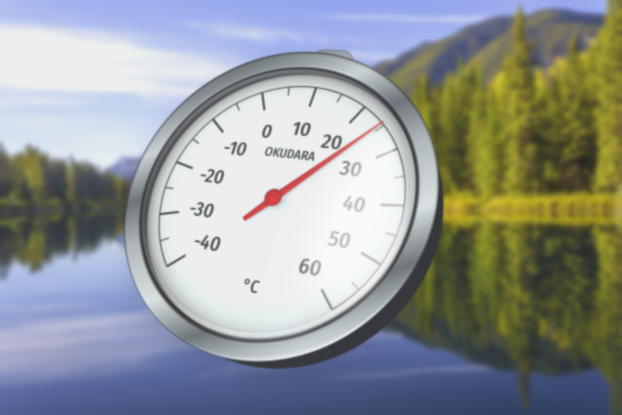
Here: 25 °C
